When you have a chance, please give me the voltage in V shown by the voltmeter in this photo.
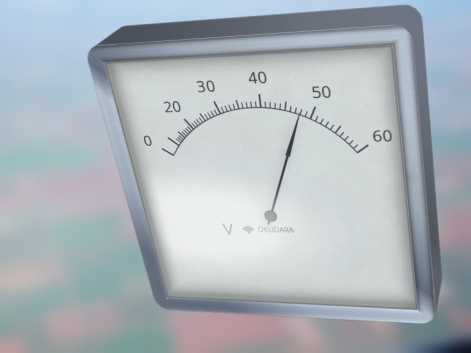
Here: 48 V
